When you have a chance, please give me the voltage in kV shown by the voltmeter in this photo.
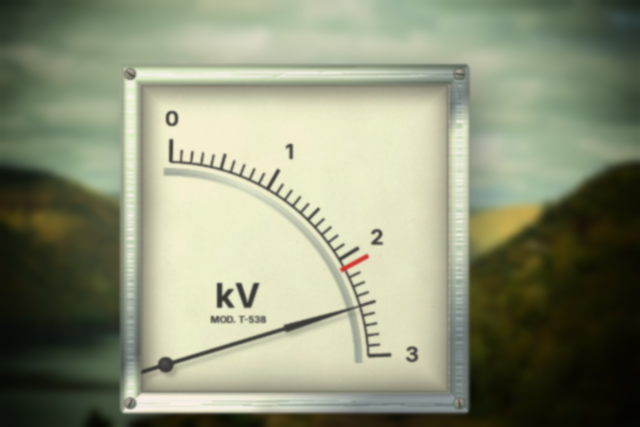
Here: 2.5 kV
